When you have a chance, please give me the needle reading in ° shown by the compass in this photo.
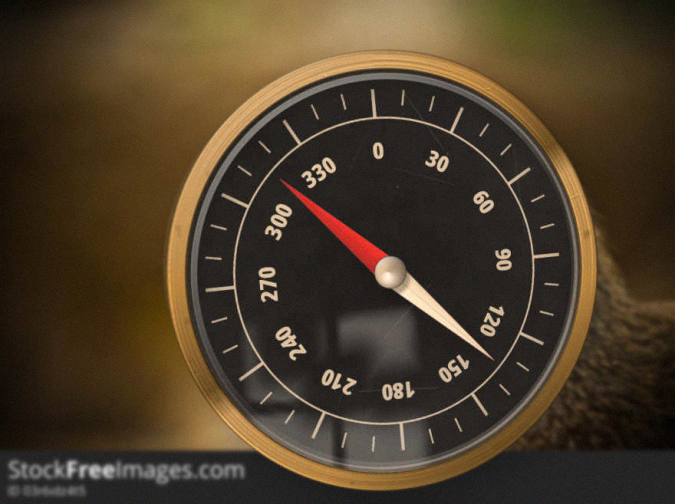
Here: 315 °
